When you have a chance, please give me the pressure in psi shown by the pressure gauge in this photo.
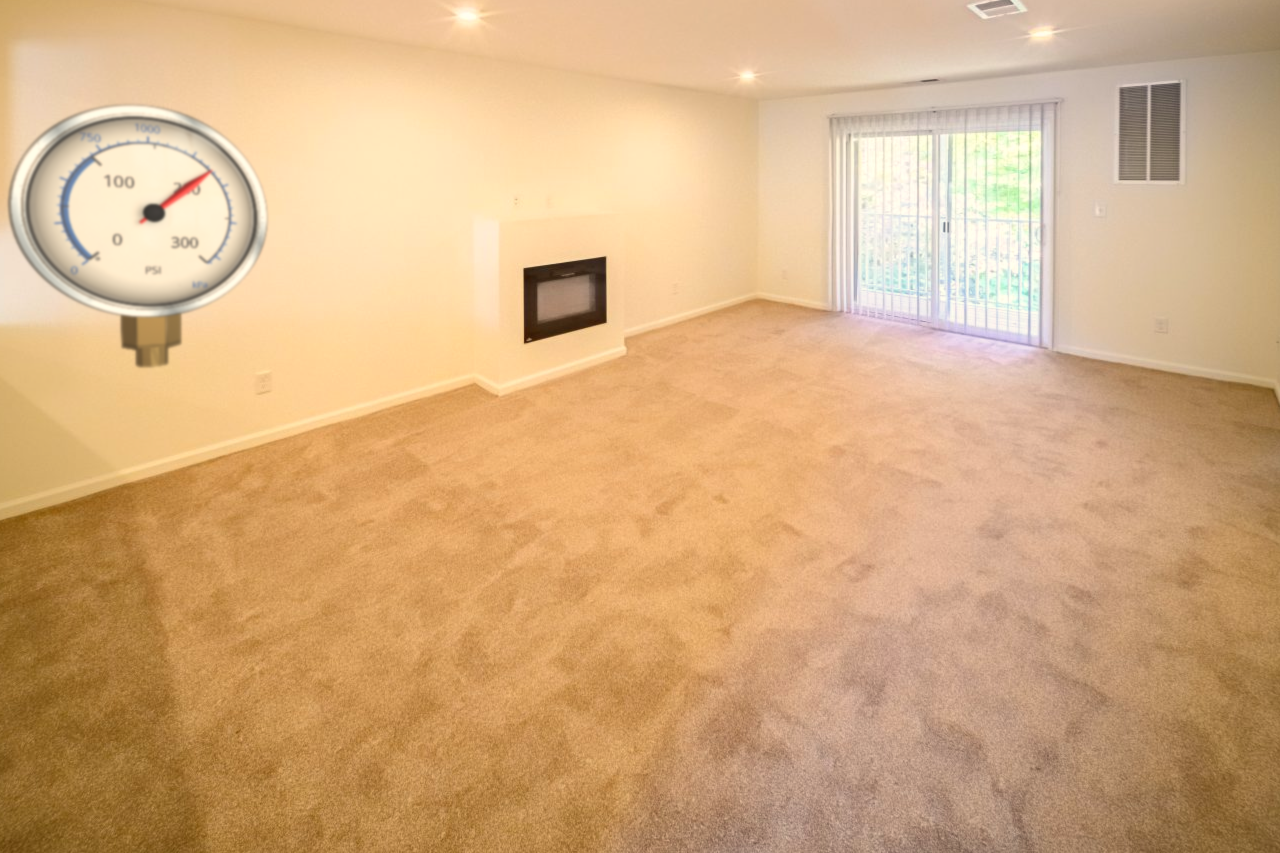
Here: 200 psi
